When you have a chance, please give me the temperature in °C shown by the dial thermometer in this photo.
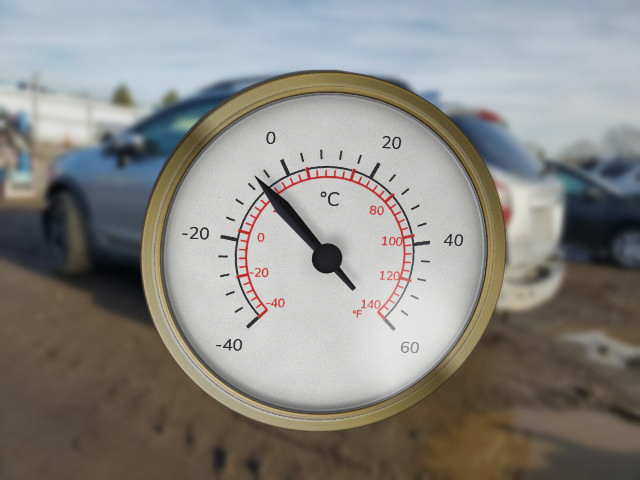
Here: -6 °C
